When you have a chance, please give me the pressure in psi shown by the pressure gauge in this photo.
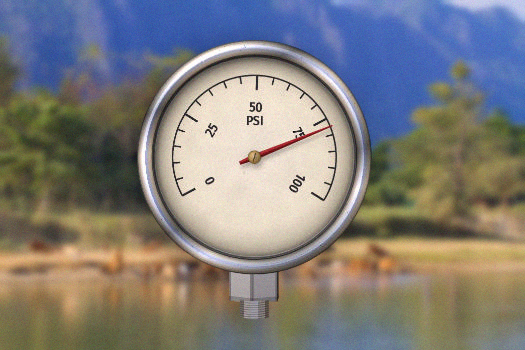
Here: 77.5 psi
